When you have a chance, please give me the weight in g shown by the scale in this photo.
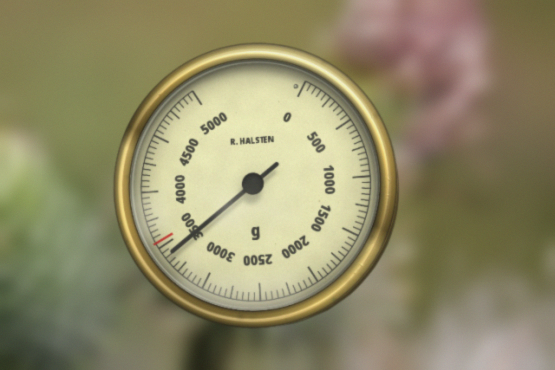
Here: 3400 g
